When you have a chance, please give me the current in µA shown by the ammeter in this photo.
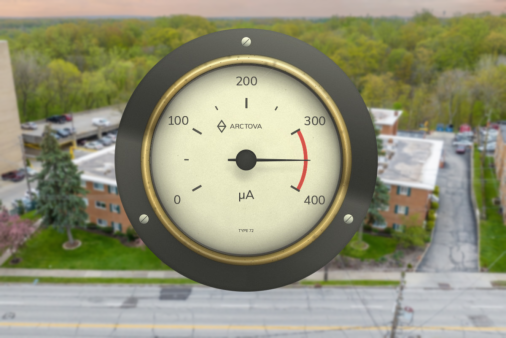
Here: 350 µA
